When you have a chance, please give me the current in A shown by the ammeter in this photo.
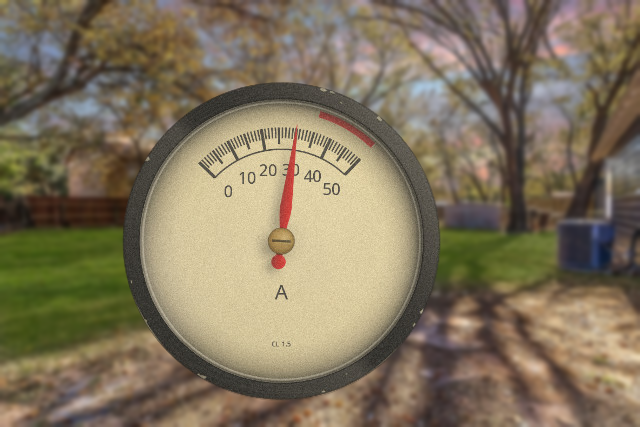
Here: 30 A
